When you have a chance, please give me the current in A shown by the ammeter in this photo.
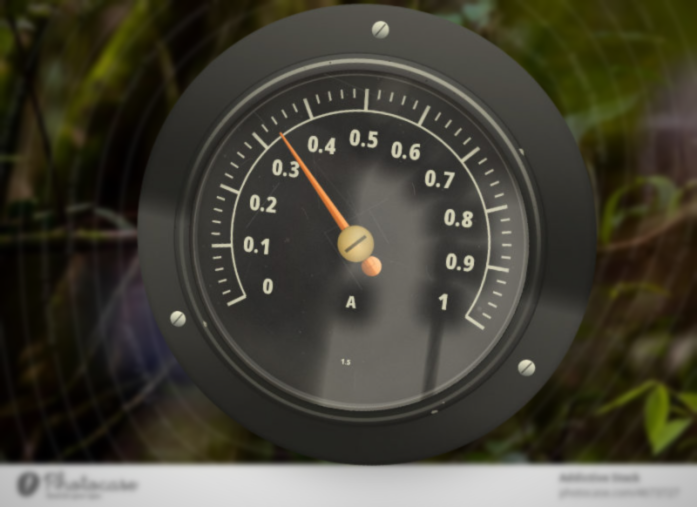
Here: 0.34 A
